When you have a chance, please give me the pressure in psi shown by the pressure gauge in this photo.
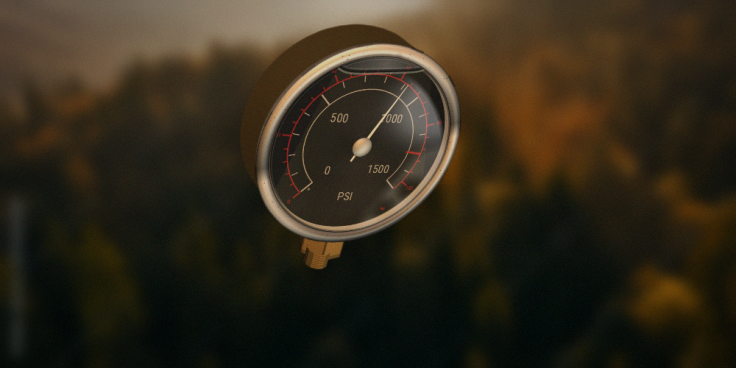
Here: 900 psi
